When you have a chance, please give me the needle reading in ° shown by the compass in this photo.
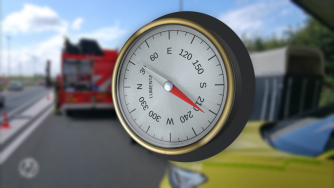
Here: 215 °
